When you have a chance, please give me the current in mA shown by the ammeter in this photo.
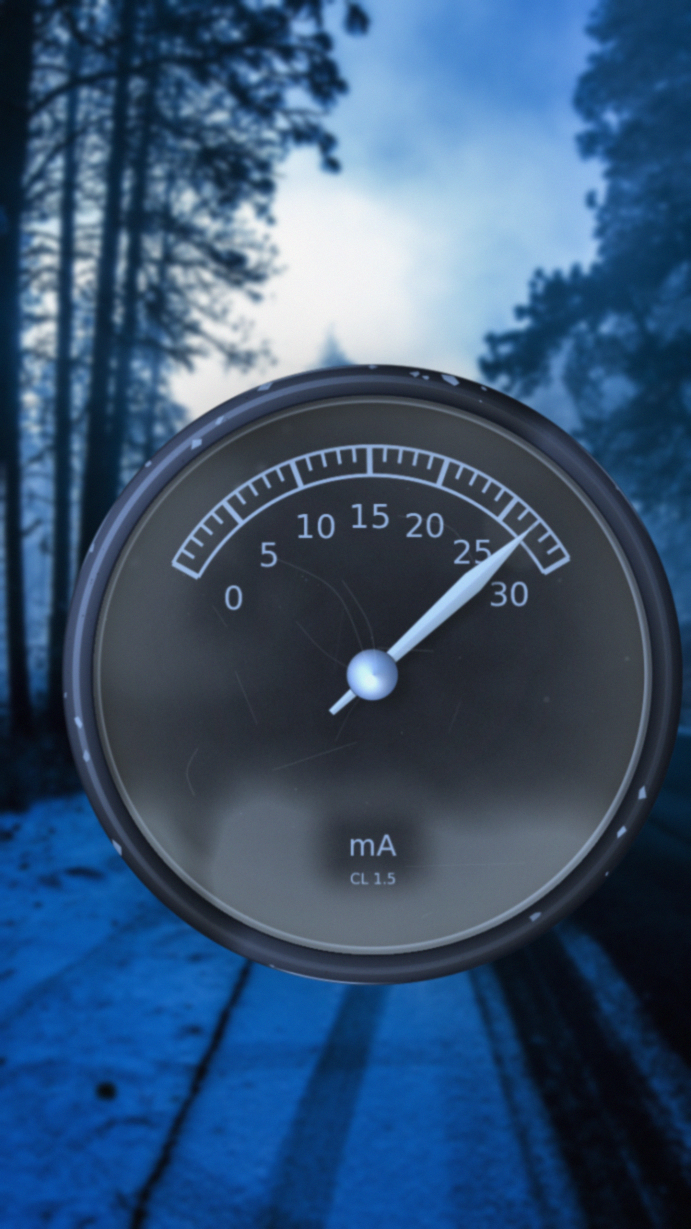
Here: 27 mA
